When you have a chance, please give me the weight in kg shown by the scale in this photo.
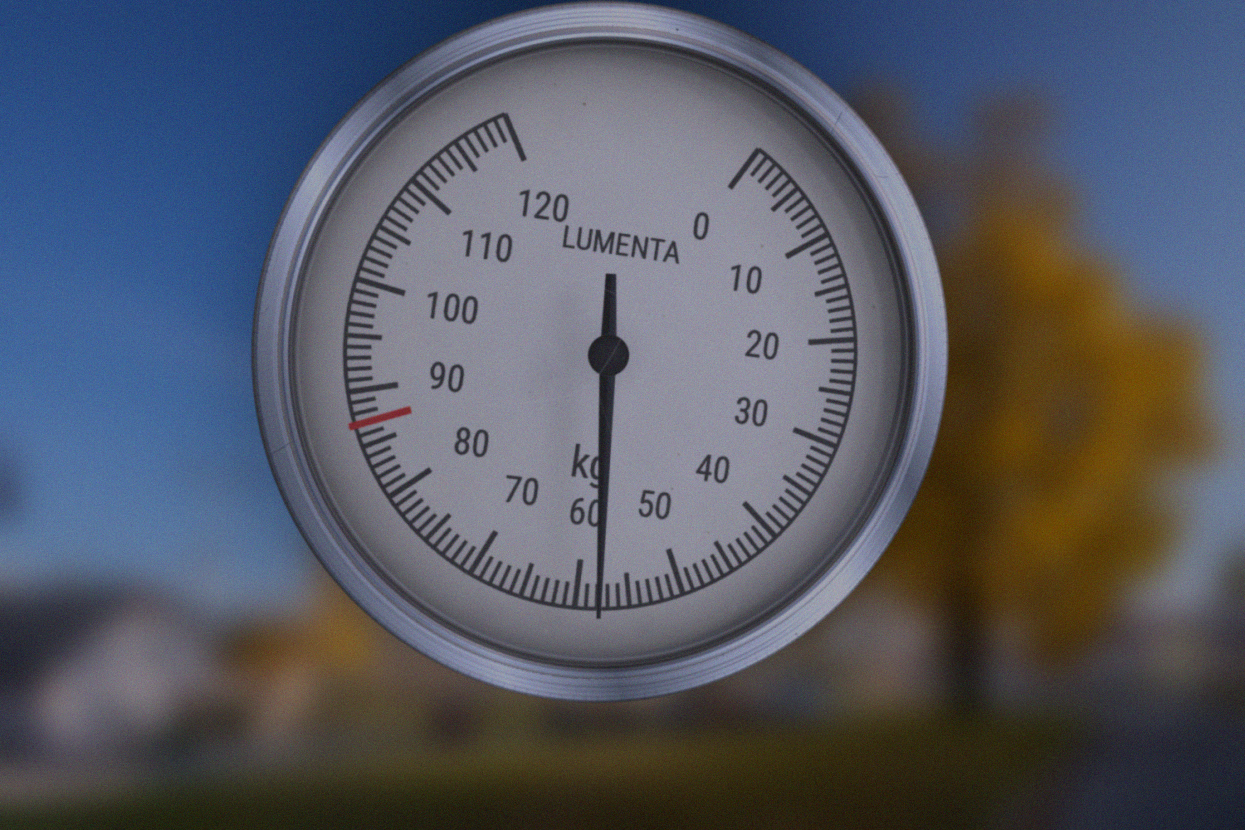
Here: 58 kg
